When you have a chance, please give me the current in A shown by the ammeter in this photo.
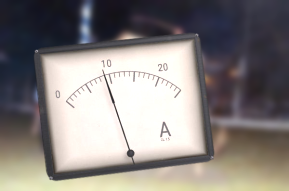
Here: 9 A
